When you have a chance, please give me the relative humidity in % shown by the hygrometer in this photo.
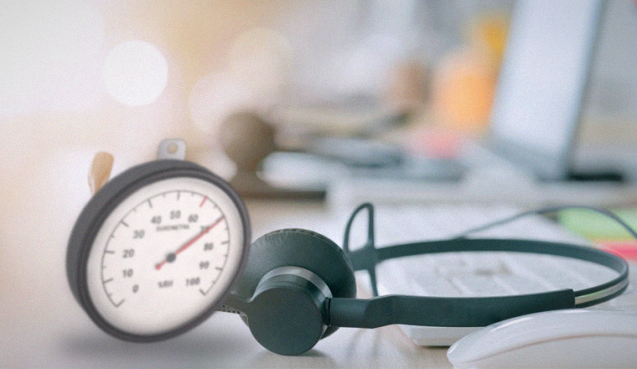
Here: 70 %
